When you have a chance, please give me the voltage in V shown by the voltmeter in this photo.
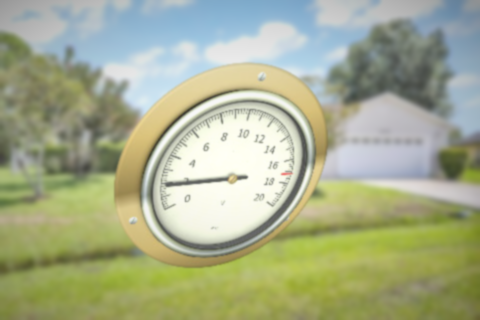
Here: 2 V
